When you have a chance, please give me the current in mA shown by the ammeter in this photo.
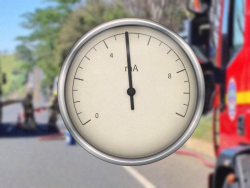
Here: 5 mA
